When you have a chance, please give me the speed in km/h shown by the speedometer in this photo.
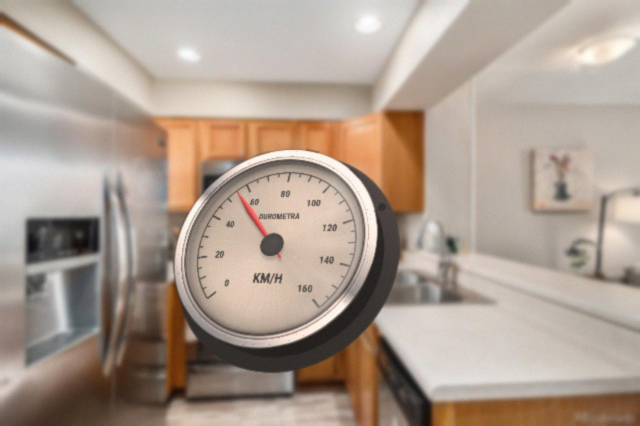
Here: 55 km/h
